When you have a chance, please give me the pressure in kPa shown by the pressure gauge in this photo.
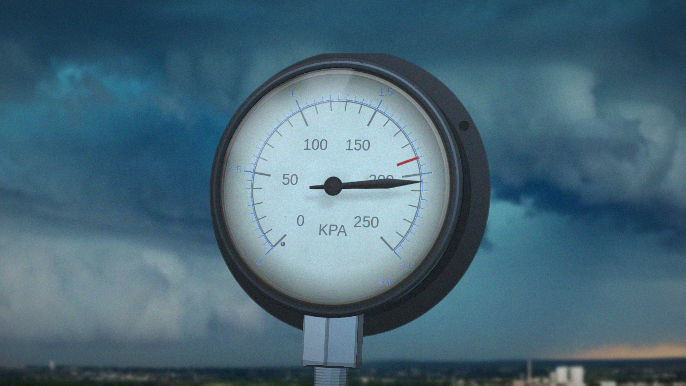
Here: 205 kPa
